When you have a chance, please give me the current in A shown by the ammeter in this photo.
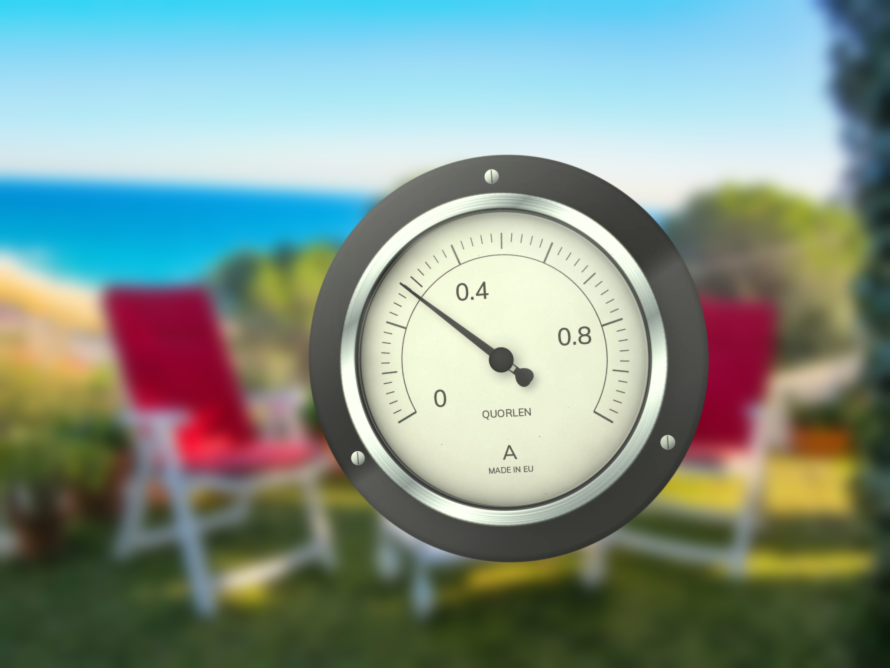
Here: 0.28 A
